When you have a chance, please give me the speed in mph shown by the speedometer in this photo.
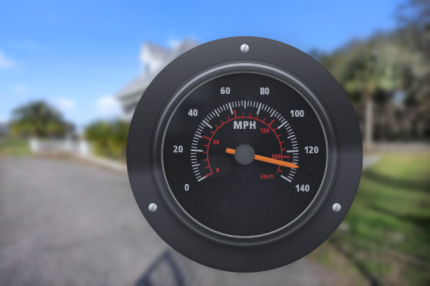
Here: 130 mph
